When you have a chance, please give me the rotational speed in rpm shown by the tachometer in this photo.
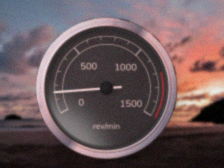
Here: 150 rpm
